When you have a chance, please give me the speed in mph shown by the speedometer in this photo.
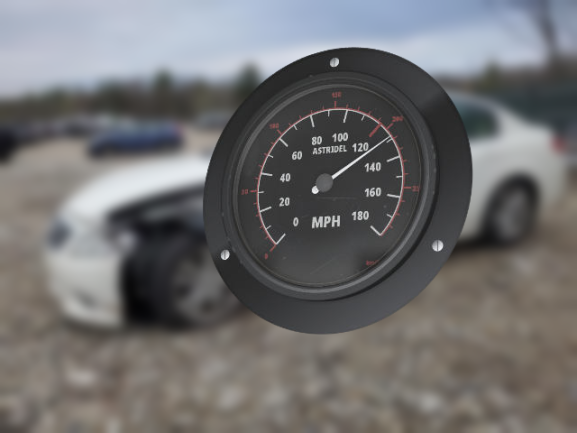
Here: 130 mph
